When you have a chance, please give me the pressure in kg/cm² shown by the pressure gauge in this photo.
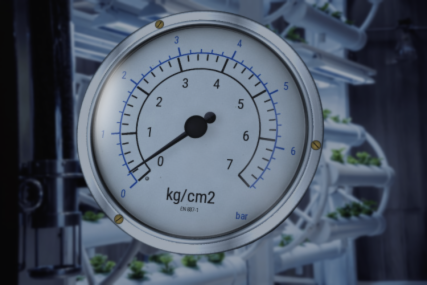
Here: 0.2 kg/cm²
